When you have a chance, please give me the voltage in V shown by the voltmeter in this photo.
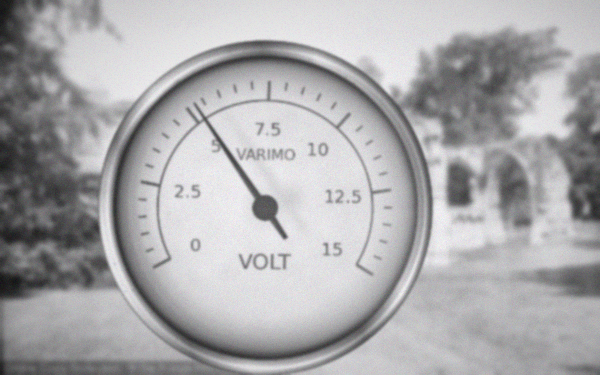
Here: 5.25 V
